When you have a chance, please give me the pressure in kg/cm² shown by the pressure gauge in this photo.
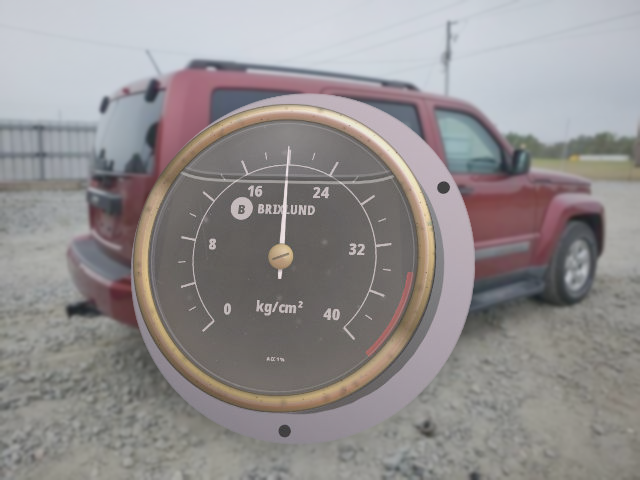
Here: 20 kg/cm²
